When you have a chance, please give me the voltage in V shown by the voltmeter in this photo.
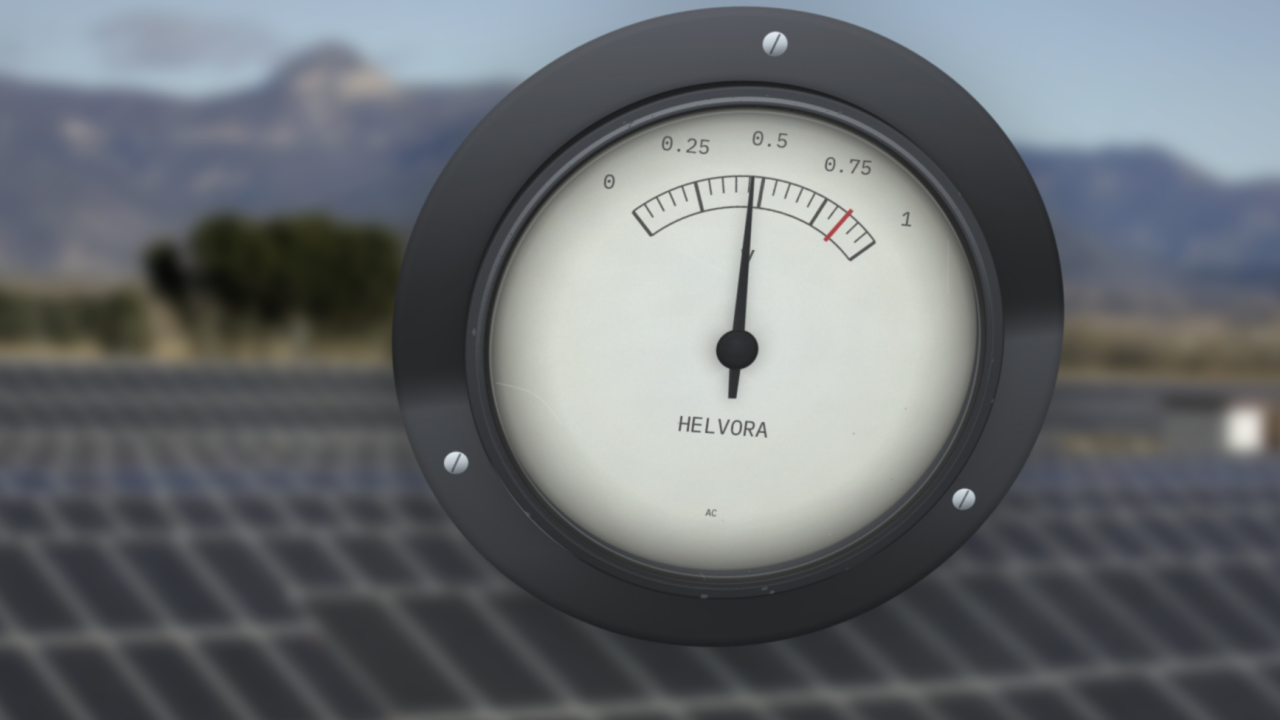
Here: 0.45 V
